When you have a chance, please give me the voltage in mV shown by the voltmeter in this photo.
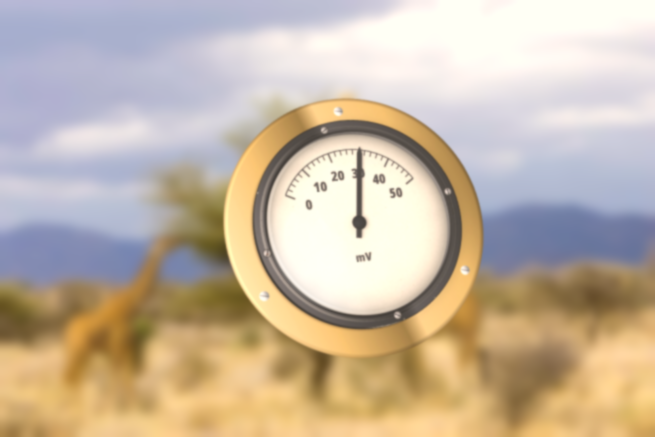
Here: 30 mV
